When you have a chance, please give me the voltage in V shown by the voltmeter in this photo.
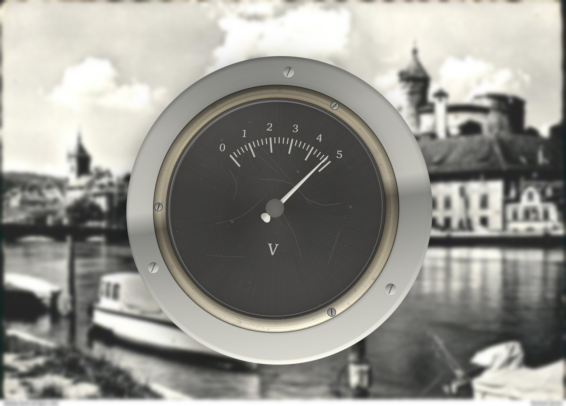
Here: 4.8 V
